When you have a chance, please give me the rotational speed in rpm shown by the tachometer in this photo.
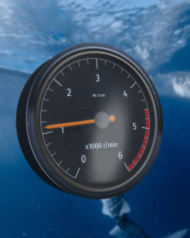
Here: 1100 rpm
